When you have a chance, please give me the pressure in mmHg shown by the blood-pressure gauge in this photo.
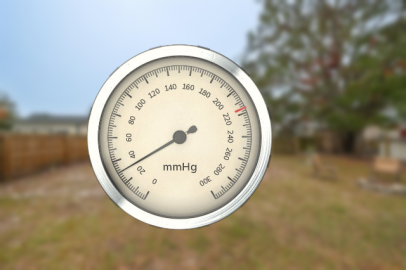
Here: 30 mmHg
